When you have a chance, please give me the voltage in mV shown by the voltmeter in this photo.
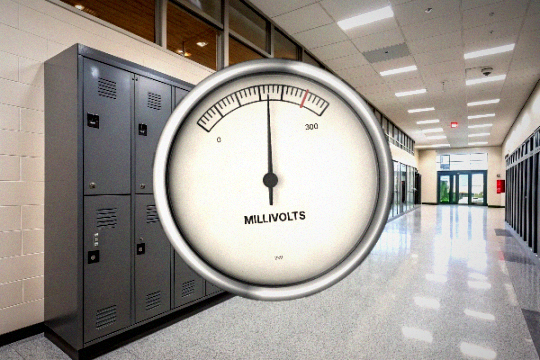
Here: 170 mV
